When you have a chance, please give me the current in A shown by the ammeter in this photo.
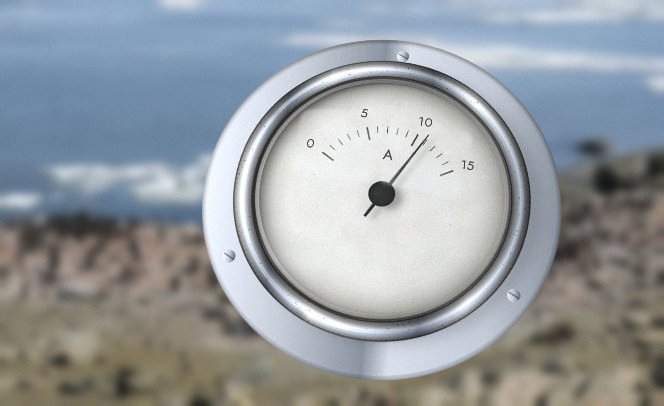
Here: 11 A
